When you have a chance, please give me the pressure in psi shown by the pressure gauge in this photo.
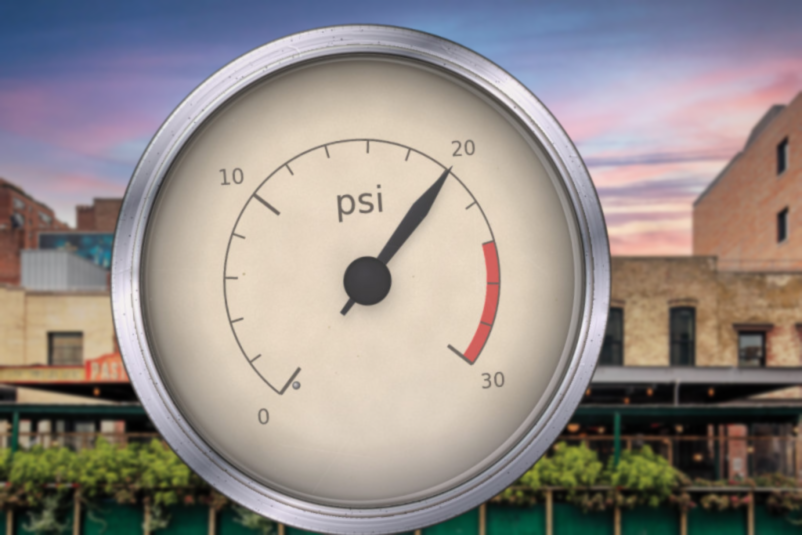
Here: 20 psi
